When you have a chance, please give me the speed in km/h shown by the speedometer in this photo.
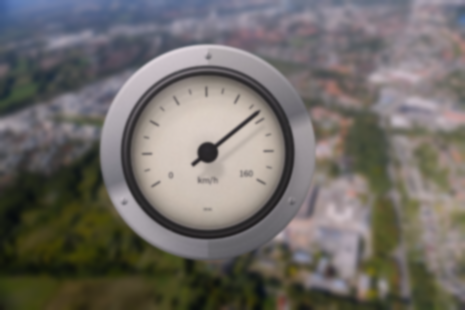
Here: 115 km/h
